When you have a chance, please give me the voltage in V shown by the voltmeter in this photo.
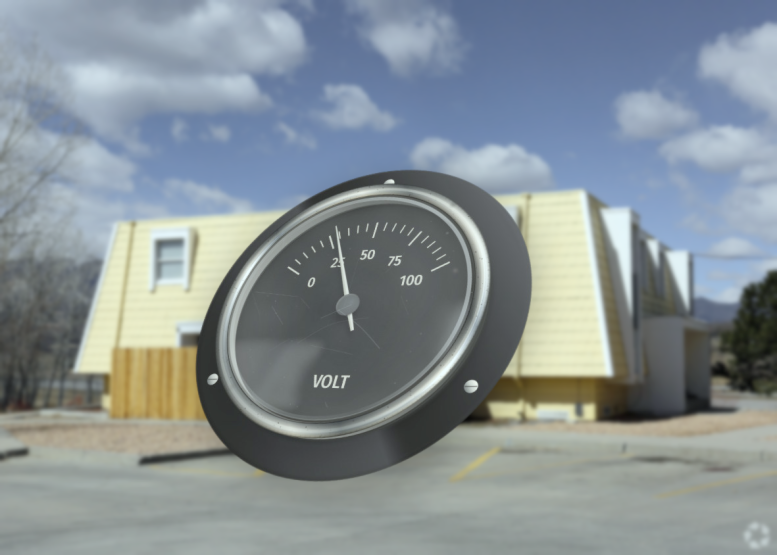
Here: 30 V
